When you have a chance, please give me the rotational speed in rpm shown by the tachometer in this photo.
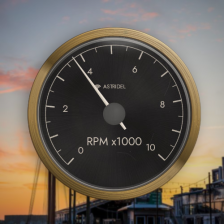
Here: 3750 rpm
